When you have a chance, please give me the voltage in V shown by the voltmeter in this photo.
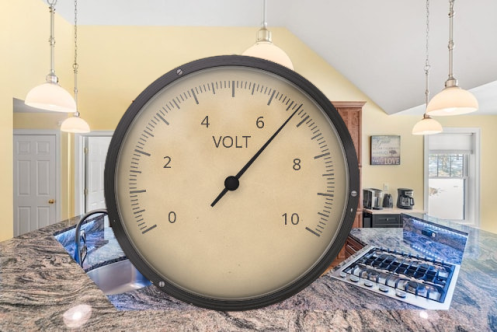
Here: 6.7 V
